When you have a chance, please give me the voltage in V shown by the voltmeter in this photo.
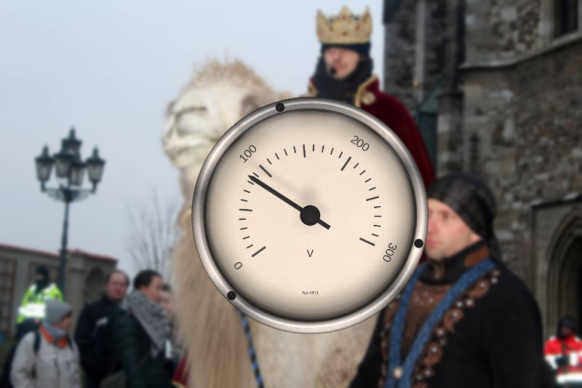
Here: 85 V
